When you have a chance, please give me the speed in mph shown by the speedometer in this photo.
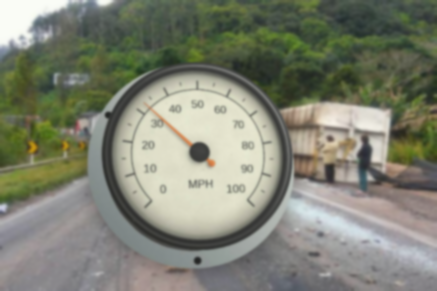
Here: 32.5 mph
